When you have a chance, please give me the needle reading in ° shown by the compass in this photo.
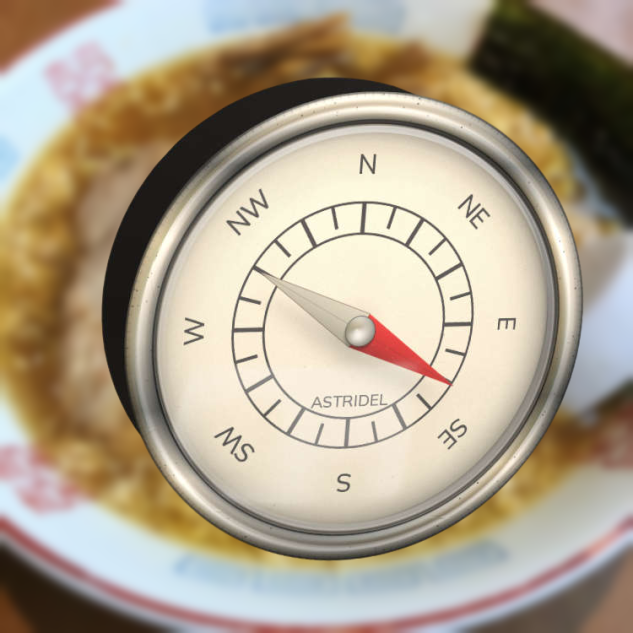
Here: 120 °
